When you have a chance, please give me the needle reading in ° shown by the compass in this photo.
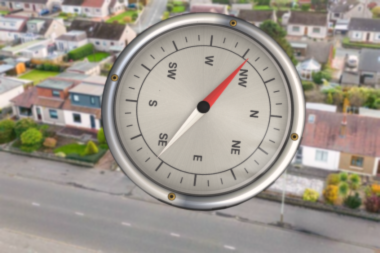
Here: 305 °
